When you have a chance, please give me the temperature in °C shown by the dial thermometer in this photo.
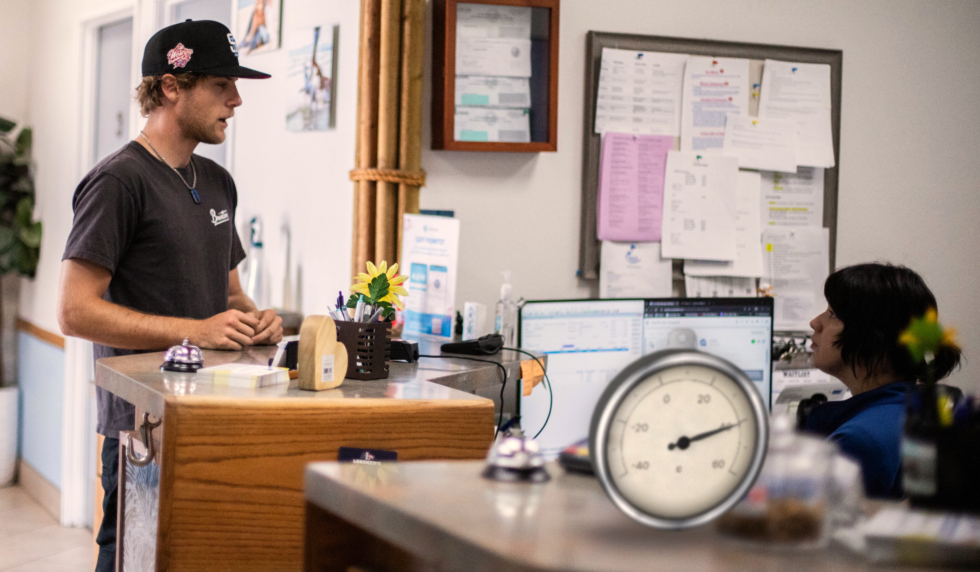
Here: 40 °C
